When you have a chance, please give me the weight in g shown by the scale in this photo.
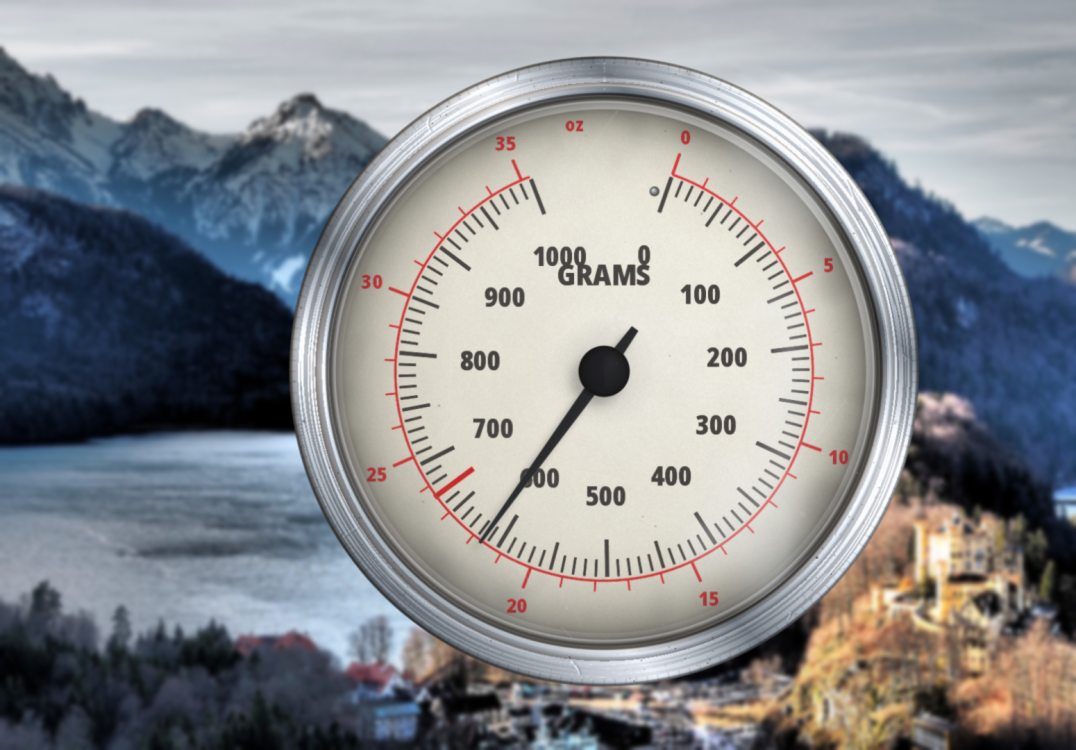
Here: 615 g
